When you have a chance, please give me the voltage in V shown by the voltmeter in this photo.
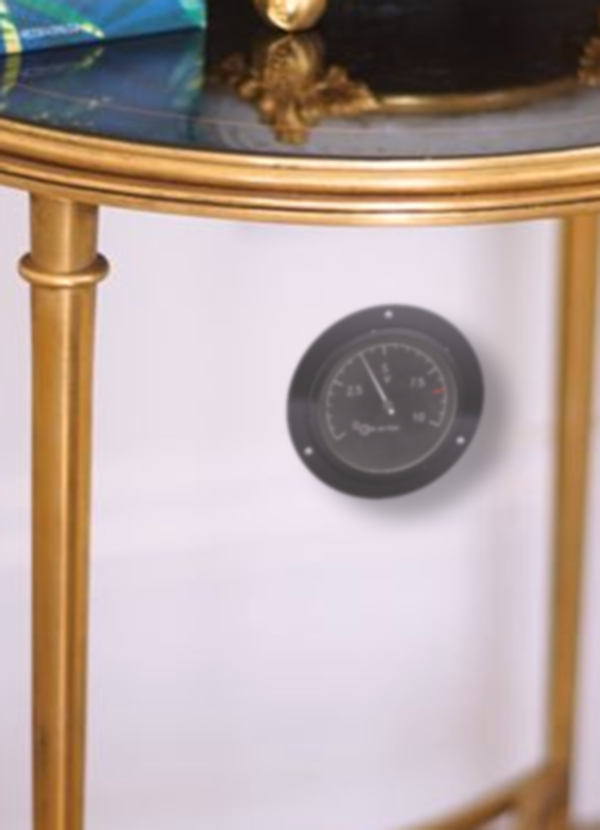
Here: 4 V
